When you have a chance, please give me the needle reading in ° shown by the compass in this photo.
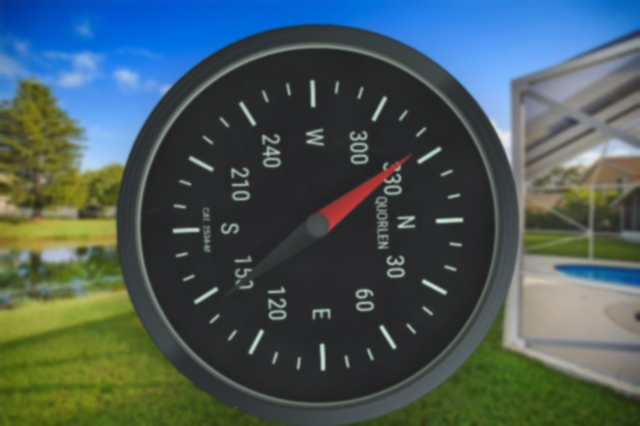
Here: 325 °
